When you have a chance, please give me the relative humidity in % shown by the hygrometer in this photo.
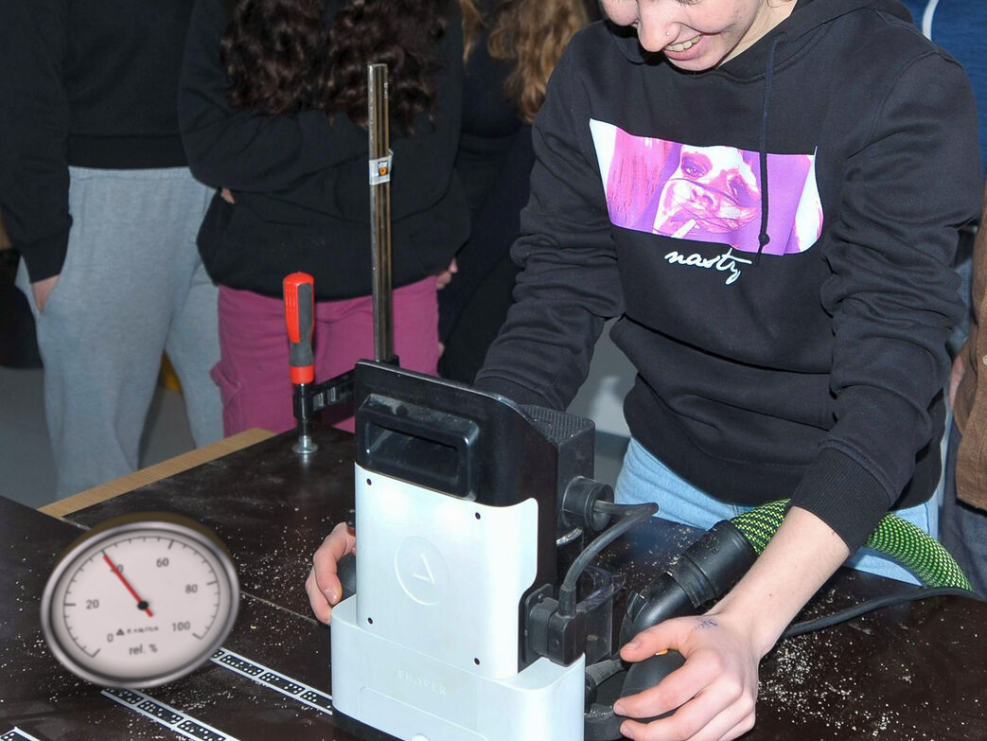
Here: 40 %
